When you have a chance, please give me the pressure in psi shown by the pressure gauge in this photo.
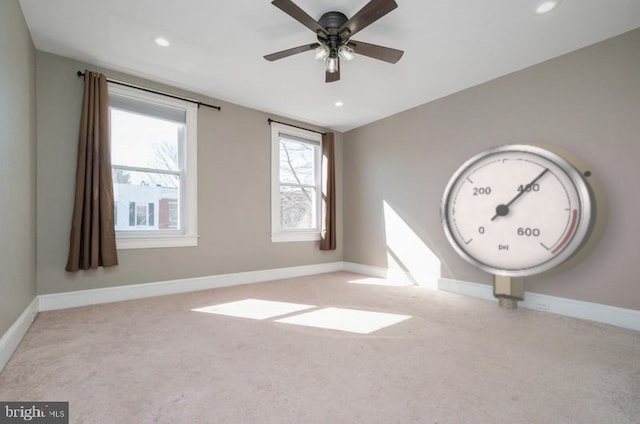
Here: 400 psi
